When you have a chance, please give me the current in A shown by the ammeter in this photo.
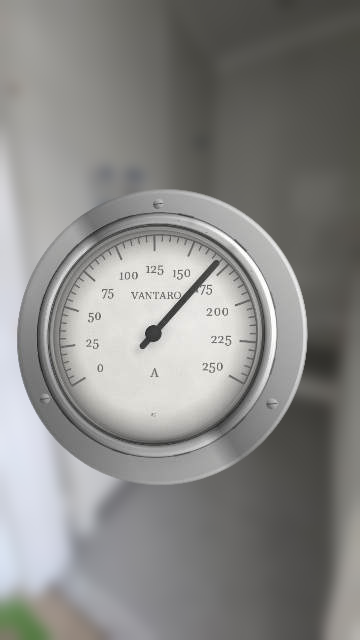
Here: 170 A
